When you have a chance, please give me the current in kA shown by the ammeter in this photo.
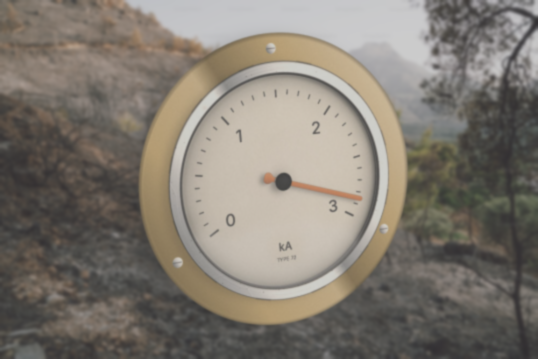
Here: 2.85 kA
